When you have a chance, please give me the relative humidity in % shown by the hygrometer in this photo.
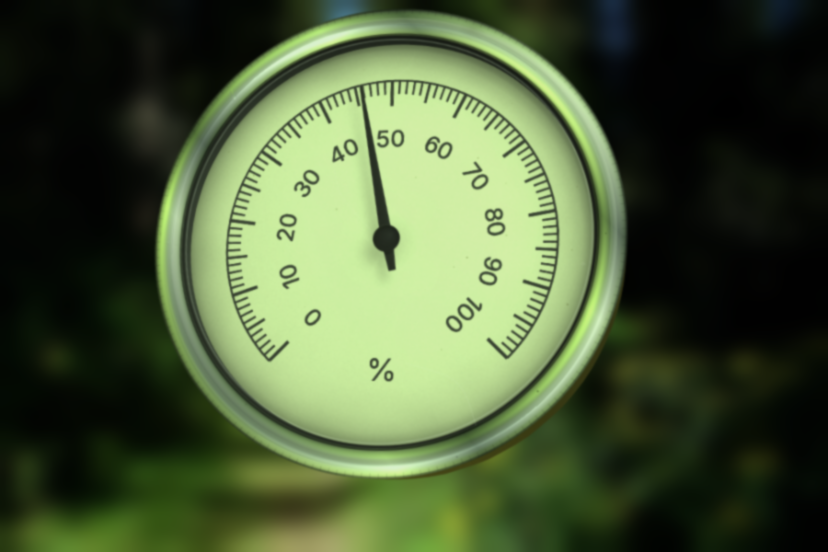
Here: 46 %
